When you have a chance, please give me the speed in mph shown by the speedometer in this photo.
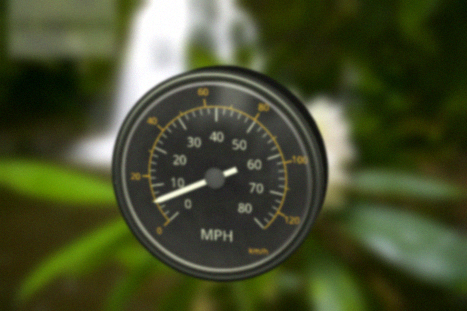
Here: 6 mph
